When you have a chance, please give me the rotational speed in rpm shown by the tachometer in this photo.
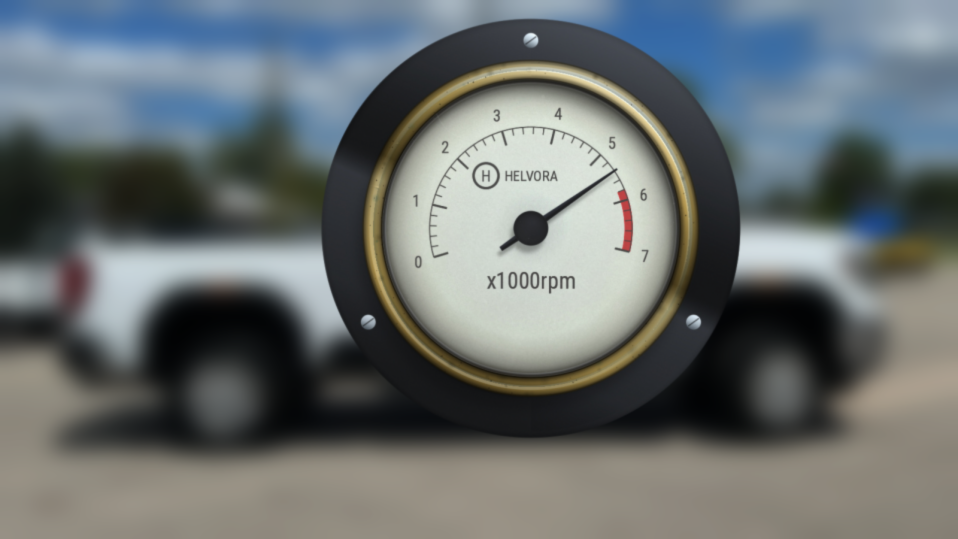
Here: 5400 rpm
